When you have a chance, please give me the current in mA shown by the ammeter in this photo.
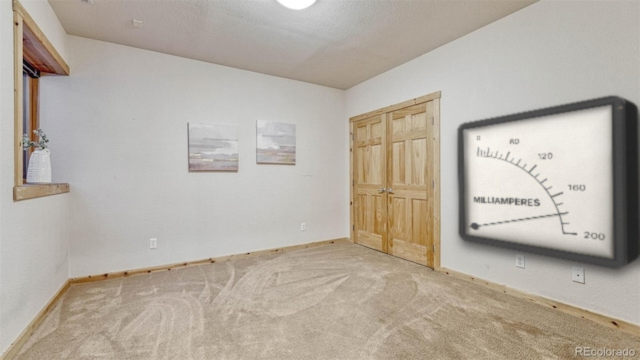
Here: 180 mA
